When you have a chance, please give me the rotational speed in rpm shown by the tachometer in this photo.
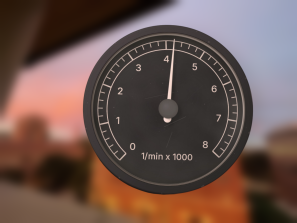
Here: 4200 rpm
